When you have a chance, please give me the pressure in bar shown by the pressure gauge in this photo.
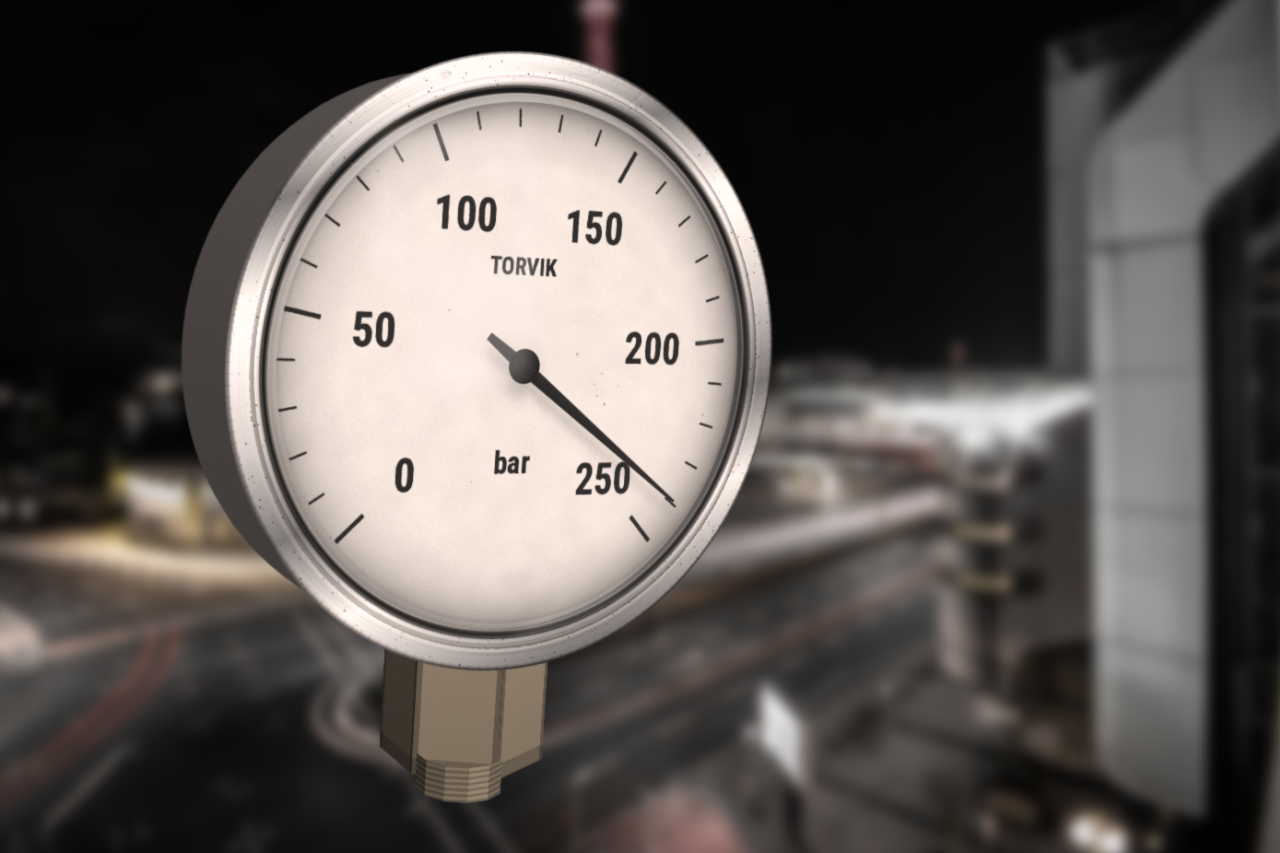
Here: 240 bar
